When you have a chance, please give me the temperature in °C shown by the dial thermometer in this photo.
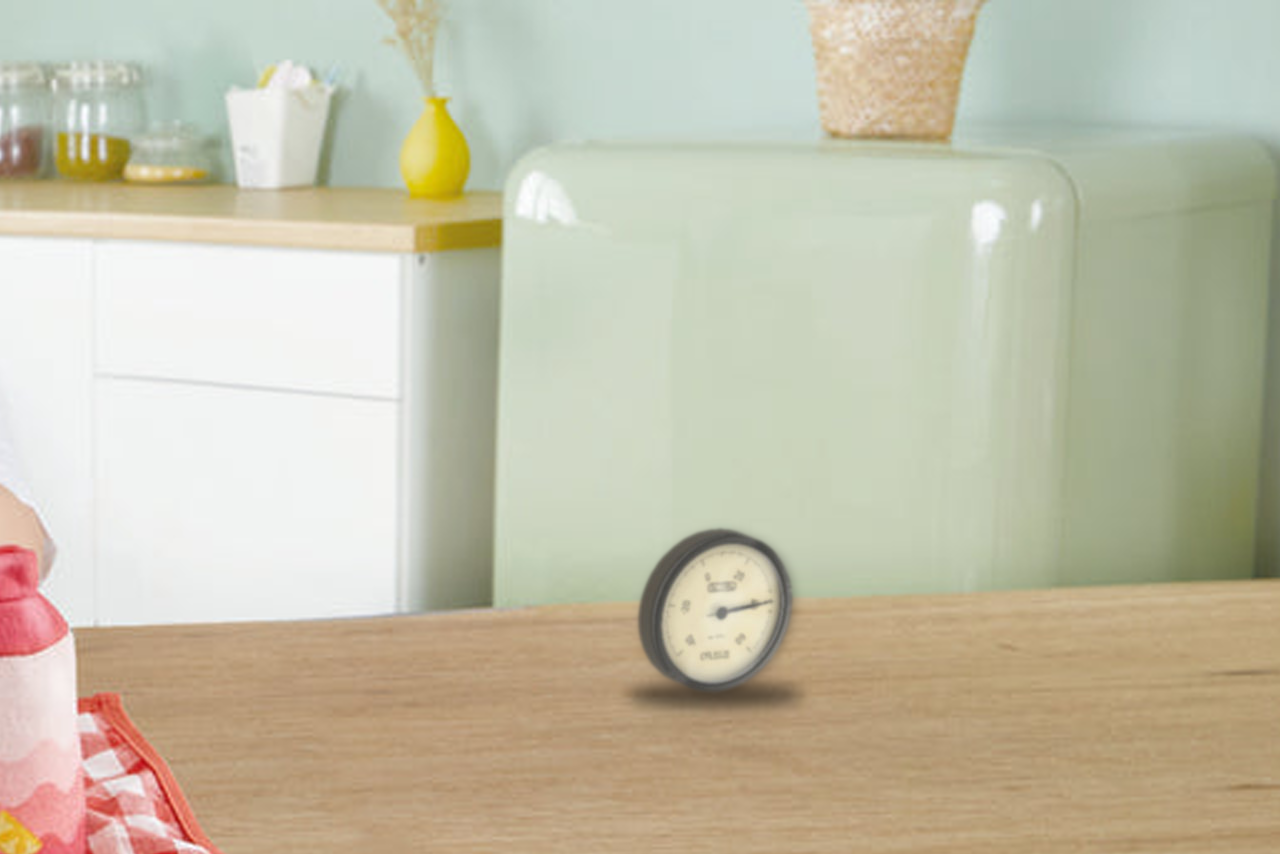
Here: 40 °C
